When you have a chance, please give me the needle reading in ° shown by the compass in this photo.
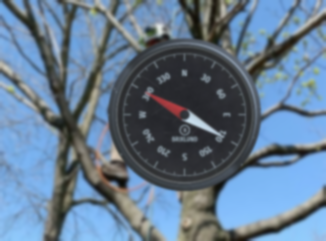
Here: 300 °
